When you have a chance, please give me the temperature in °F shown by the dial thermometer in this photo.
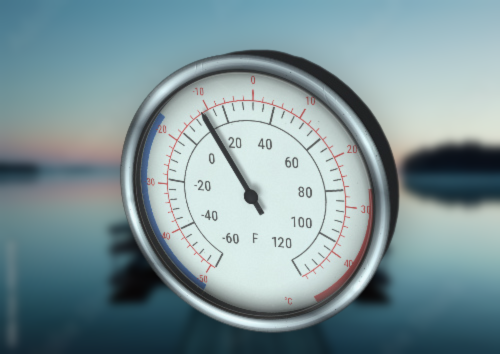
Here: 12 °F
